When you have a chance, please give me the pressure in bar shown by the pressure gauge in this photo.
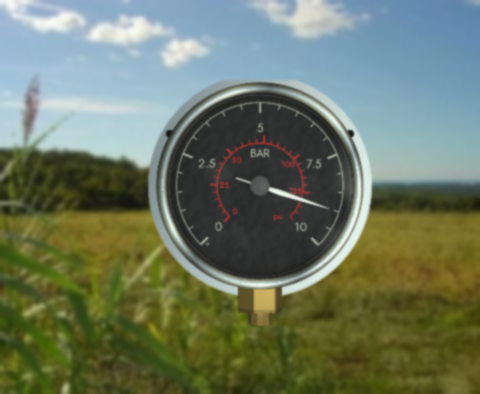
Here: 9 bar
